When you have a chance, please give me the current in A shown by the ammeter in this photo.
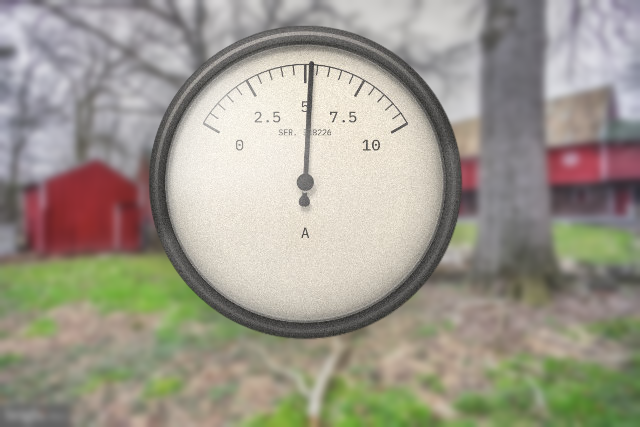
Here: 5.25 A
